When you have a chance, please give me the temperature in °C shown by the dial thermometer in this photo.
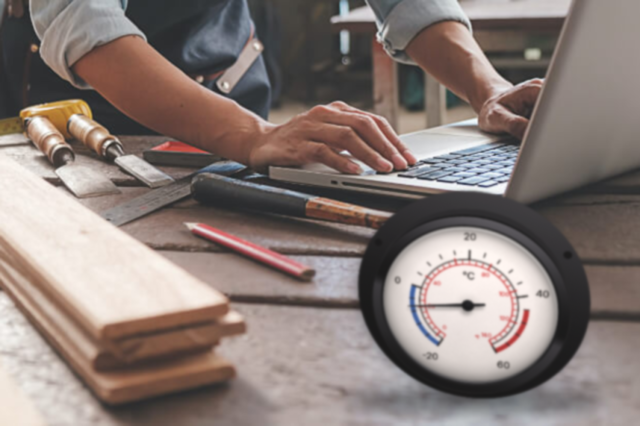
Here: -6 °C
